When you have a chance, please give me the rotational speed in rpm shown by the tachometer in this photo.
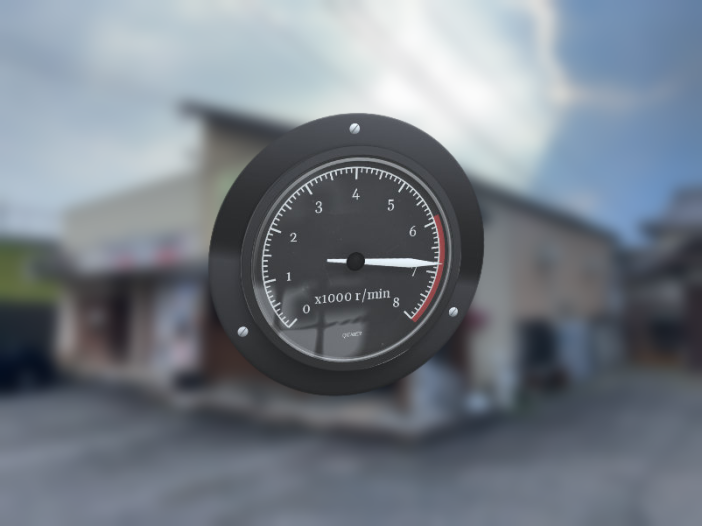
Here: 6800 rpm
